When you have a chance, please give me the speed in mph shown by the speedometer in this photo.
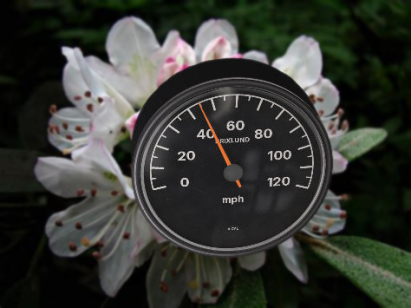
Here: 45 mph
